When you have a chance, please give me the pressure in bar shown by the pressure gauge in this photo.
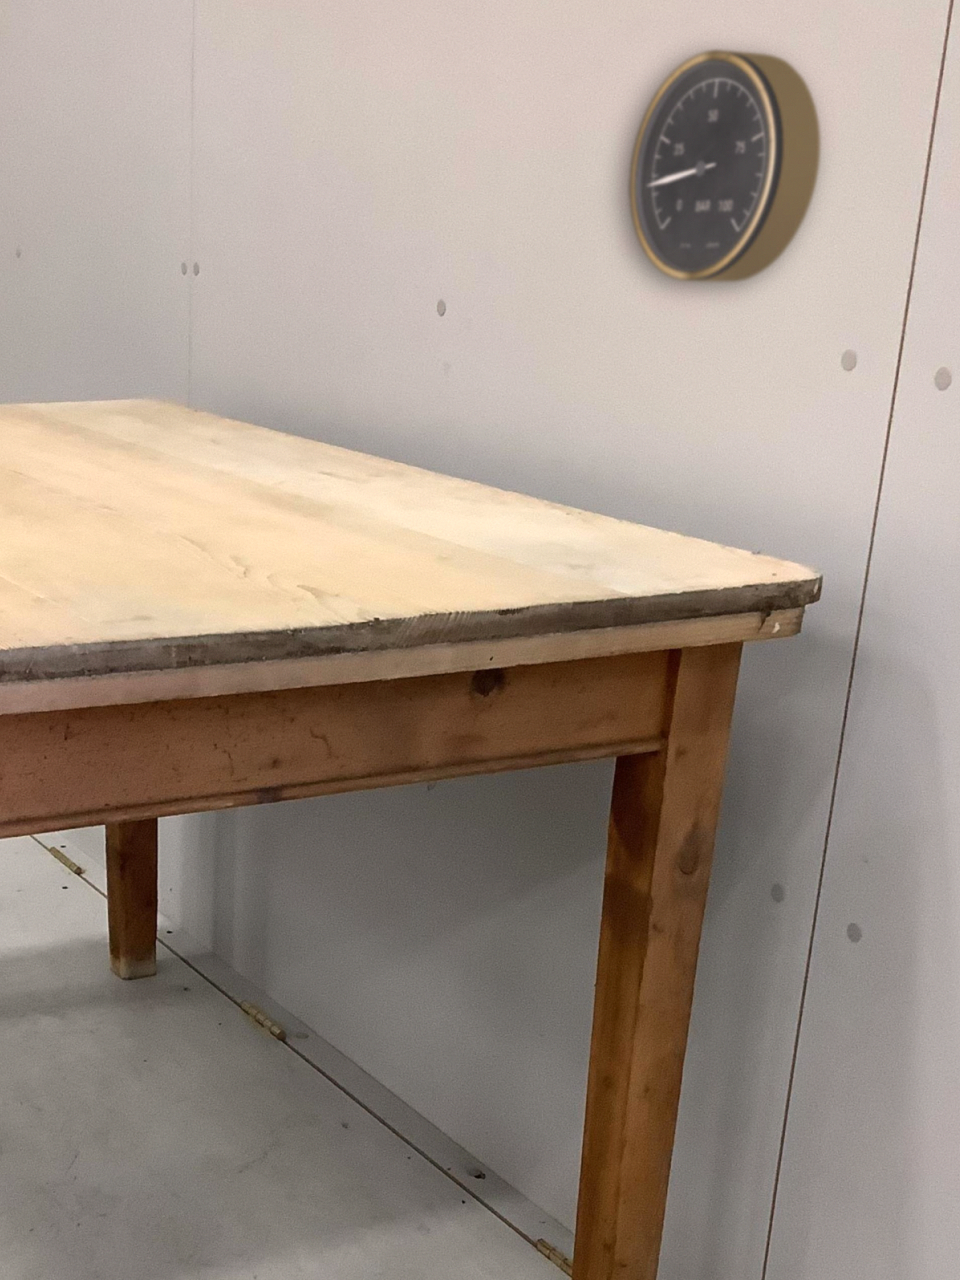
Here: 12.5 bar
